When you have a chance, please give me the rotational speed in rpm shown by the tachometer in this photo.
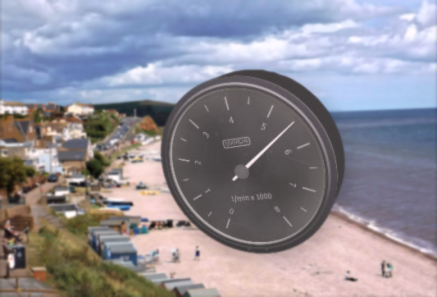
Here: 5500 rpm
